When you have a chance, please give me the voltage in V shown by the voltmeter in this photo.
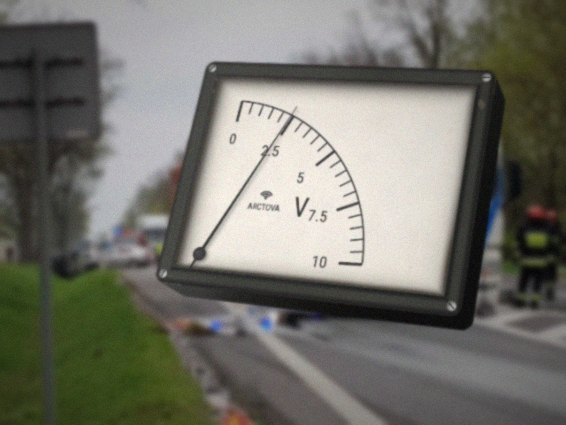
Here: 2.5 V
